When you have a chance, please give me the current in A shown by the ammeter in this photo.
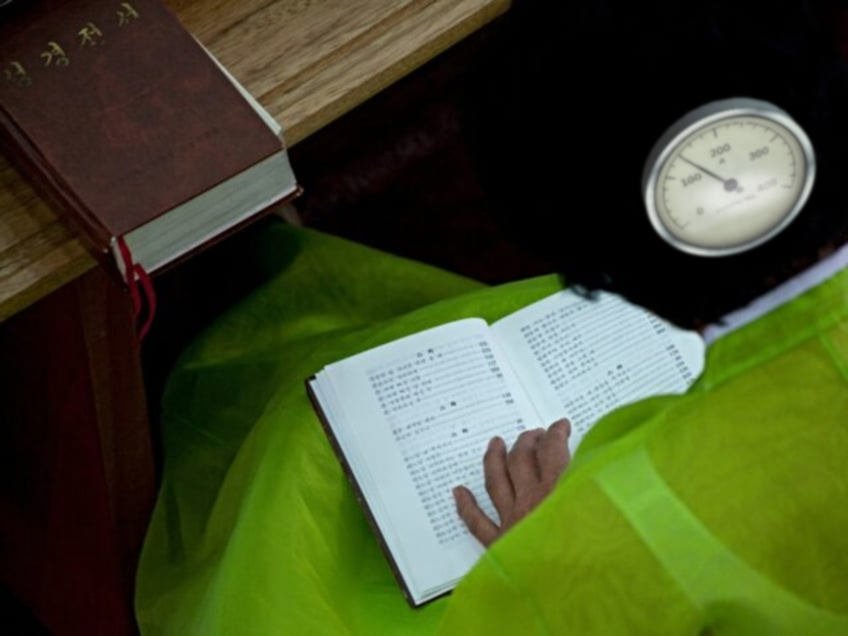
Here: 140 A
